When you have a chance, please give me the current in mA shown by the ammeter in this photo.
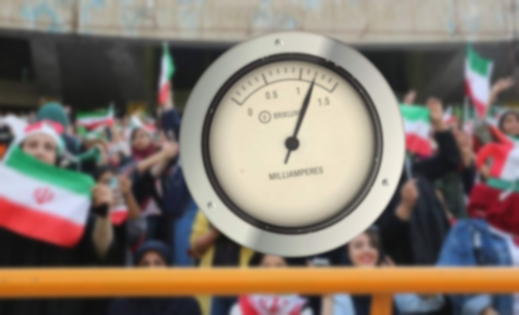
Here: 1.2 mA
